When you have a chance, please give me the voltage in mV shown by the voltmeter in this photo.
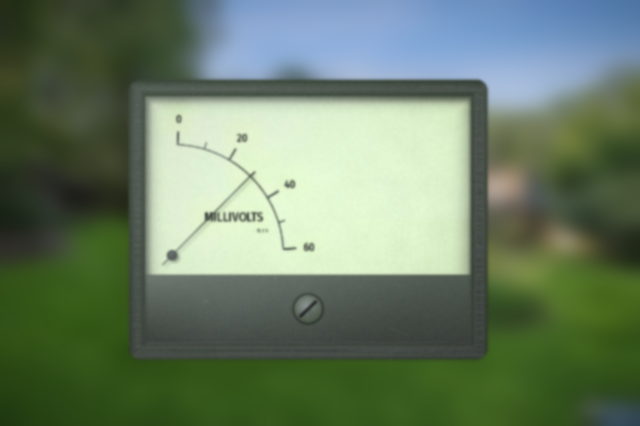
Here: 30 mV
